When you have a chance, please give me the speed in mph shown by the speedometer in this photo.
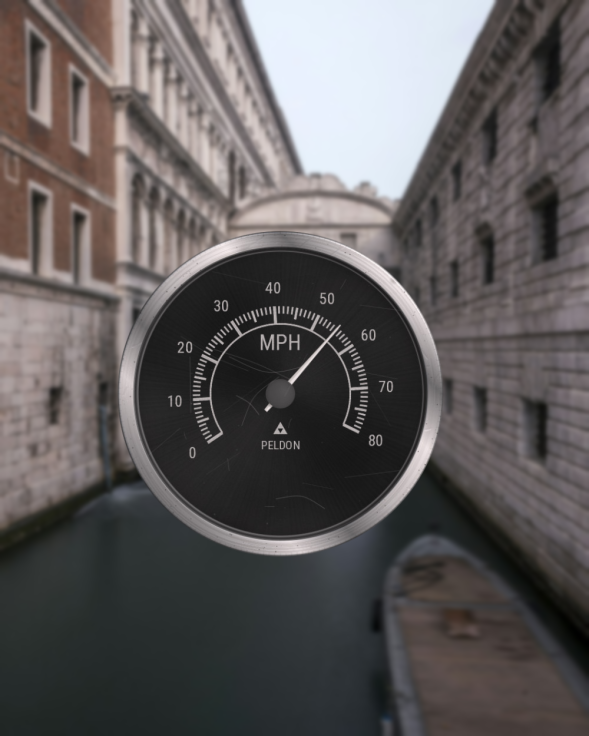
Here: 55 mph
